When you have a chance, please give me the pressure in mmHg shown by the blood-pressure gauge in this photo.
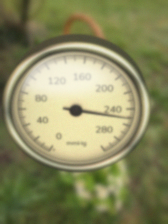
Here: 250 mmHg
